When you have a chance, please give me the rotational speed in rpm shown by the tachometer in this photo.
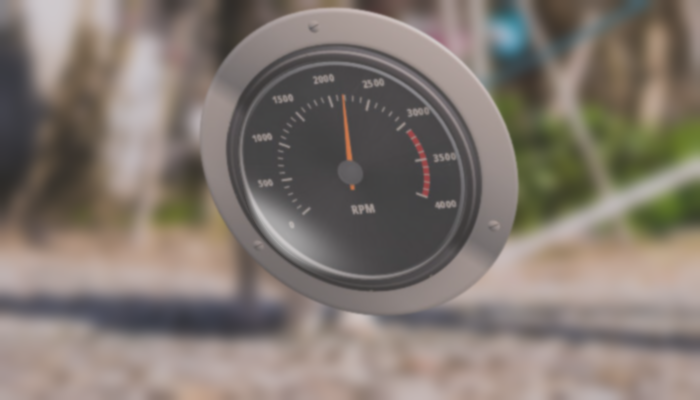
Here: 2200 rpm
